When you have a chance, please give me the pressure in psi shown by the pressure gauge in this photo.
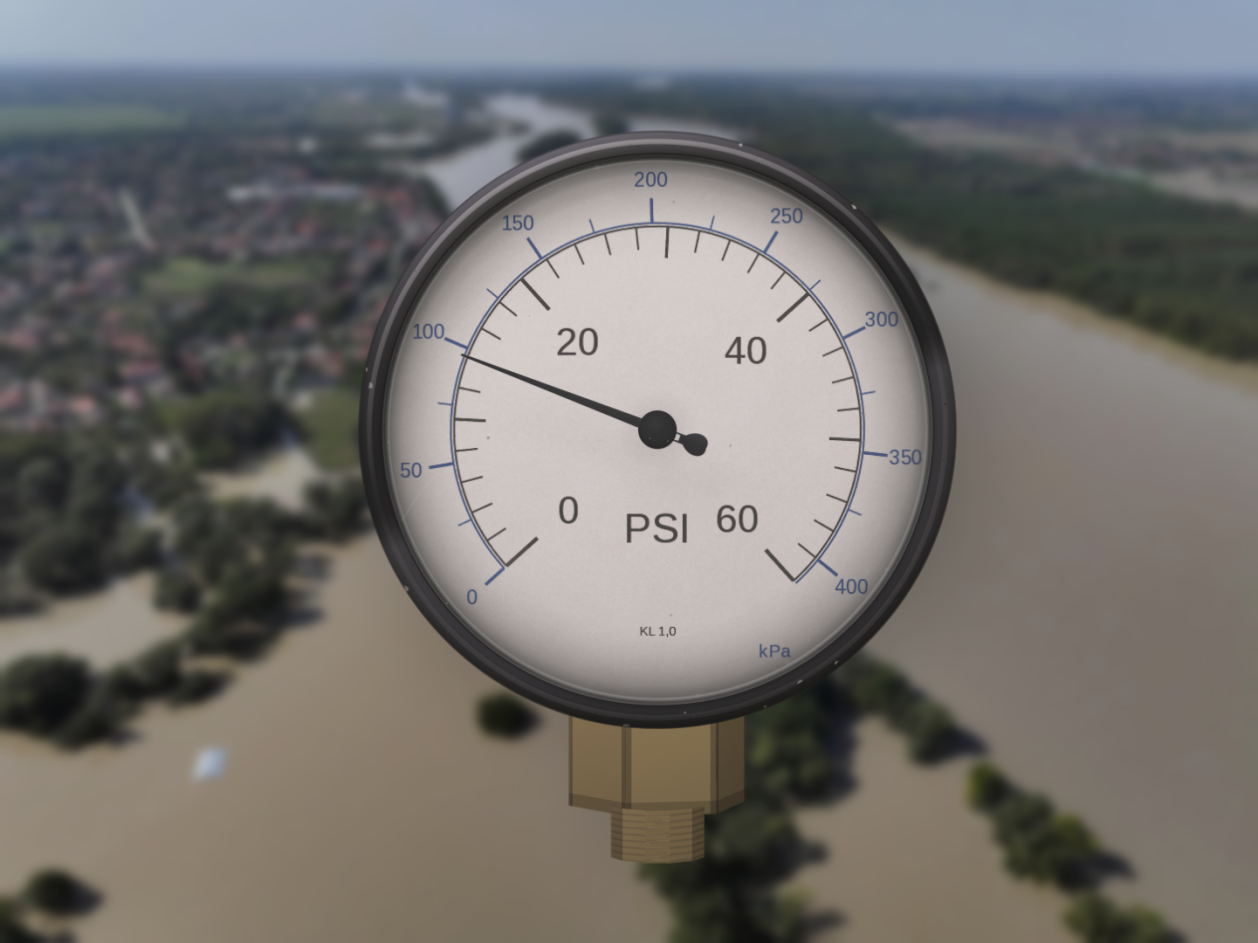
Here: 14 psi
